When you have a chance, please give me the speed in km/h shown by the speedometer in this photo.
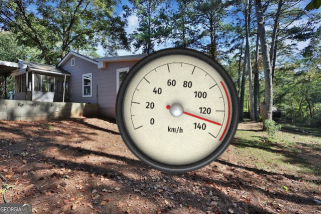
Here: 130 km/h
